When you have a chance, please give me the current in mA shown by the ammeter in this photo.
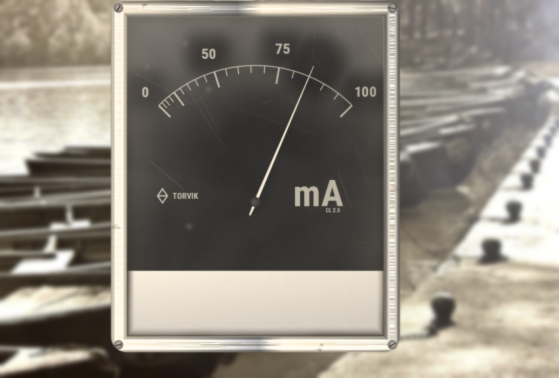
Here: 85 mA
